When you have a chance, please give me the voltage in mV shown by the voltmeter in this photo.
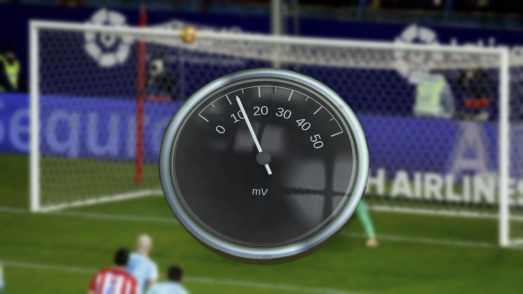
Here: 12.5 mV
